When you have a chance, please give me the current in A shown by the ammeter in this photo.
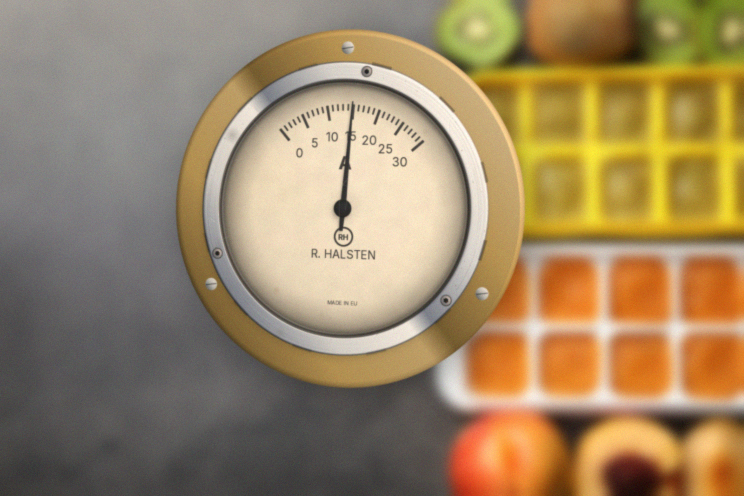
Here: 15 A
